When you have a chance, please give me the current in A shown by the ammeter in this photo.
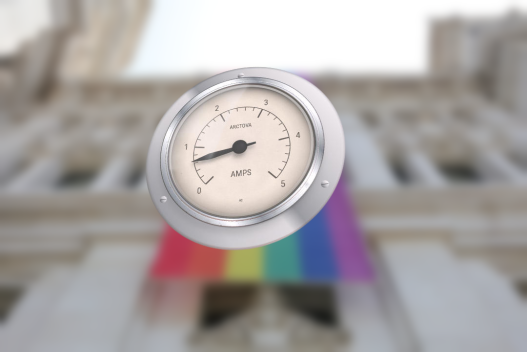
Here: 0.6 A
